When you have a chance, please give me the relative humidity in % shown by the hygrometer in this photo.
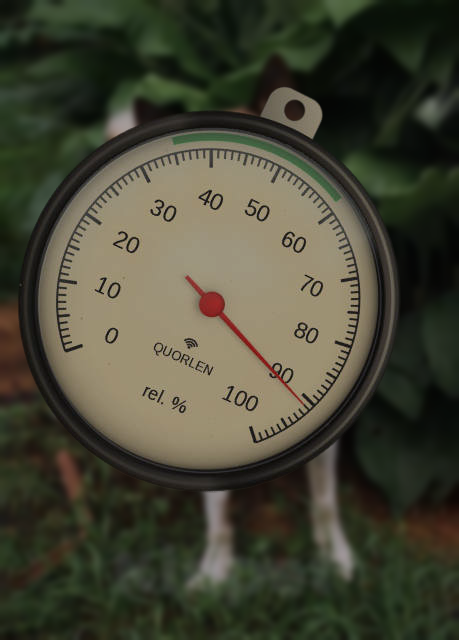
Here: 91 %
